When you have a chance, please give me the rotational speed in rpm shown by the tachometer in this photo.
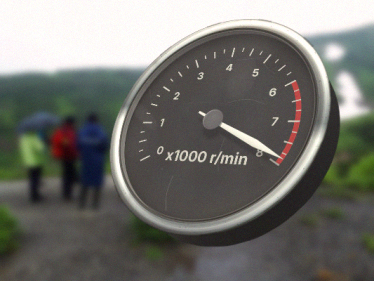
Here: 7875 rpm
